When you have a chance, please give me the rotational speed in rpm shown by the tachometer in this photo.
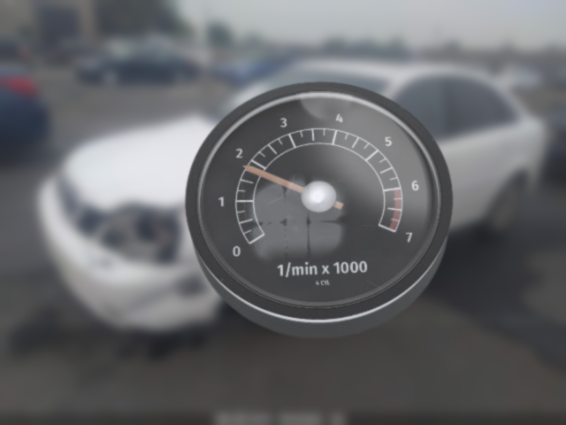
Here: 1750 rpm
